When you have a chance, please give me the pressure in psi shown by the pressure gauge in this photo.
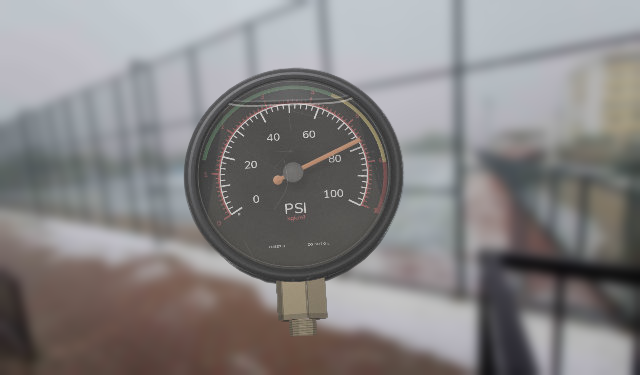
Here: 78 psi
